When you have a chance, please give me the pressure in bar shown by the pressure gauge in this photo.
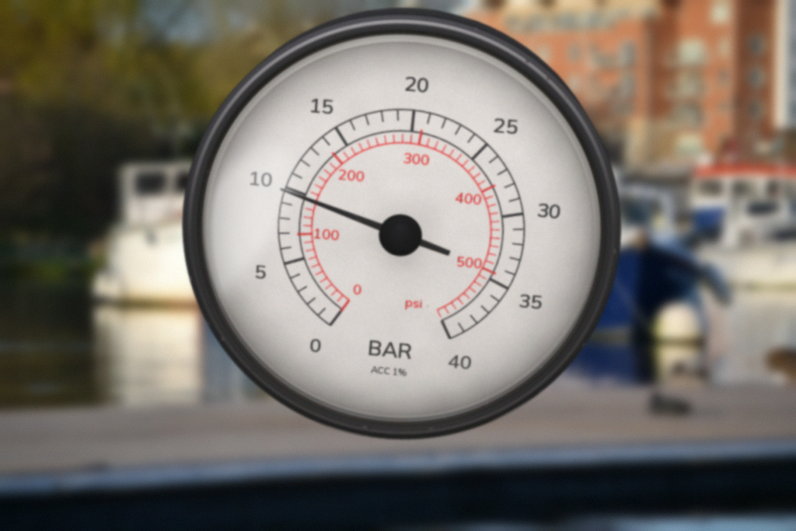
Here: 10 bar
